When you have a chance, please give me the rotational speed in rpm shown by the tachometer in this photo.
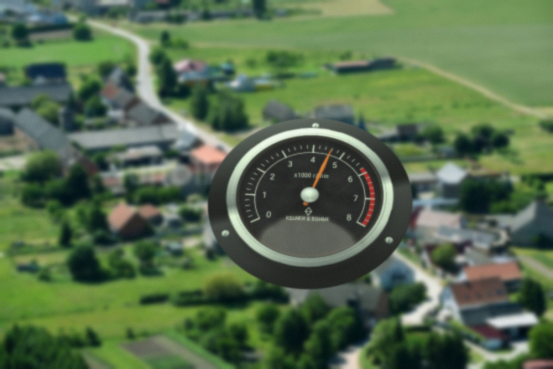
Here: 4600 rpm
